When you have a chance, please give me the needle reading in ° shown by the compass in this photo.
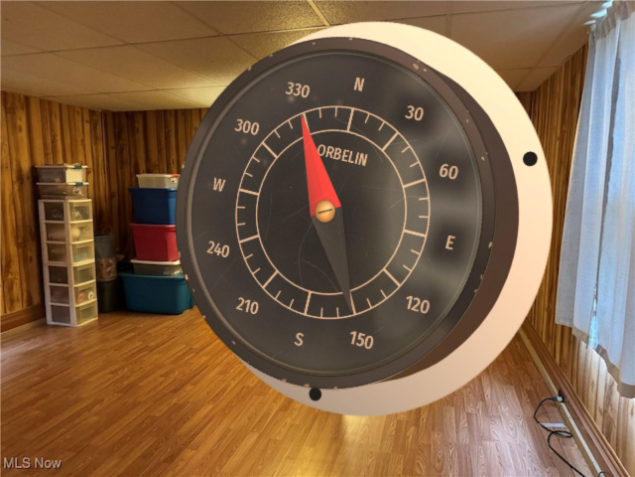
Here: 330 °
